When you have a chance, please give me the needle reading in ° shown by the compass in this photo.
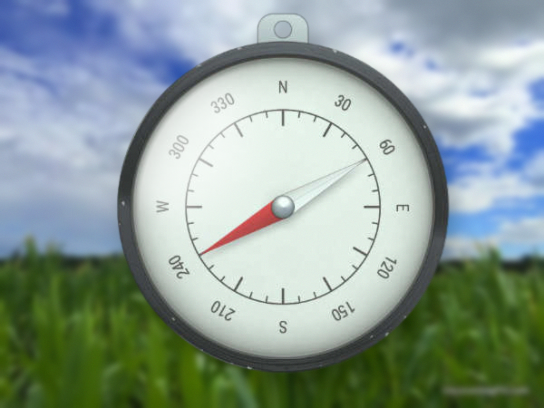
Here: 240 °
